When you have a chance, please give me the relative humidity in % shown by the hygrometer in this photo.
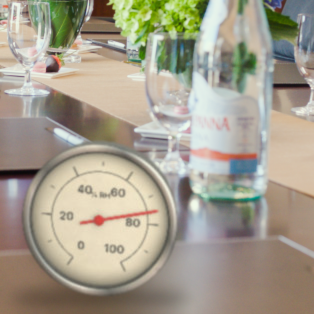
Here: 75 %
